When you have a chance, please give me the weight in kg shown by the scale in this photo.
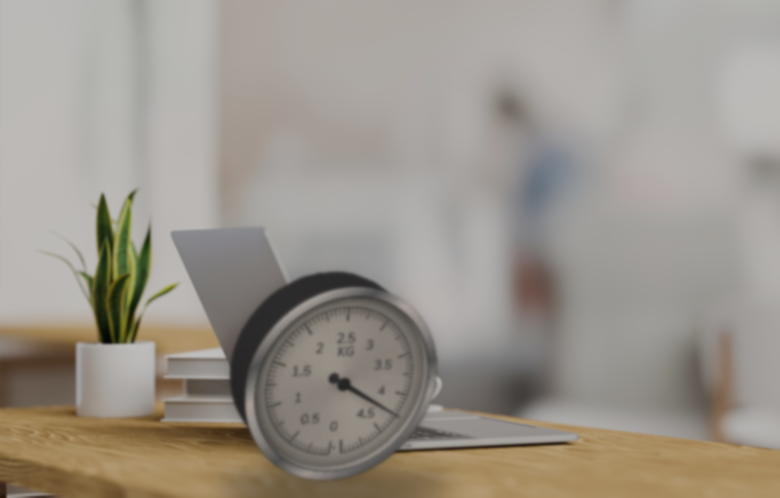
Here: 4.25 kg
